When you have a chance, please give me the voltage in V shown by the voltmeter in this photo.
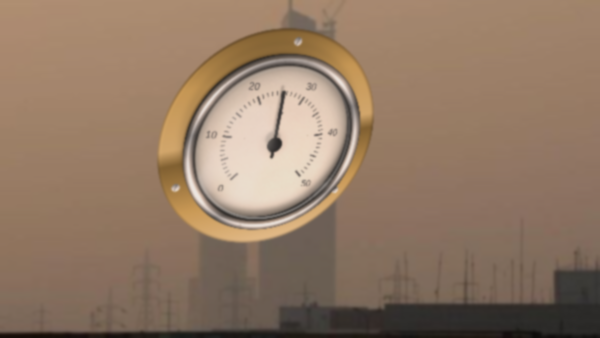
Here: 25 V
